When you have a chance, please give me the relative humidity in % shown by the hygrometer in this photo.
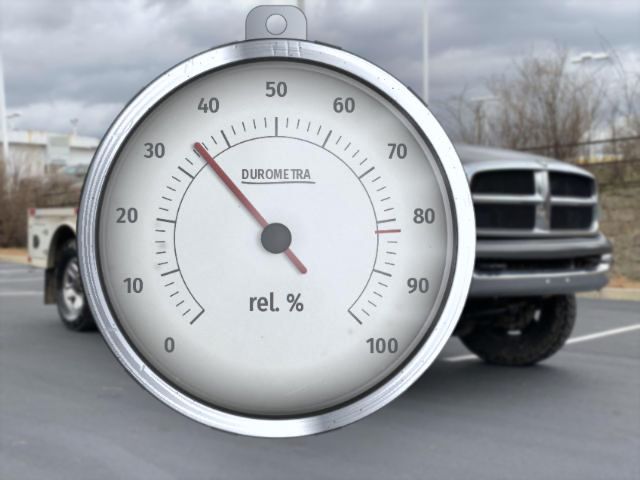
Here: 35 %
